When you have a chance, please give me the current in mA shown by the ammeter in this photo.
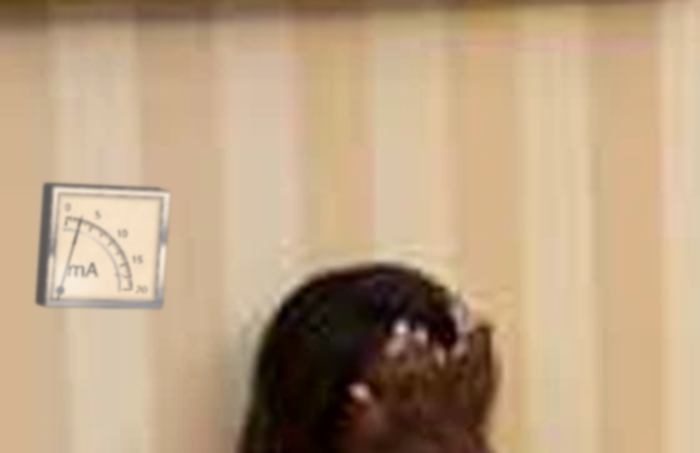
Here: 2.5 mA
